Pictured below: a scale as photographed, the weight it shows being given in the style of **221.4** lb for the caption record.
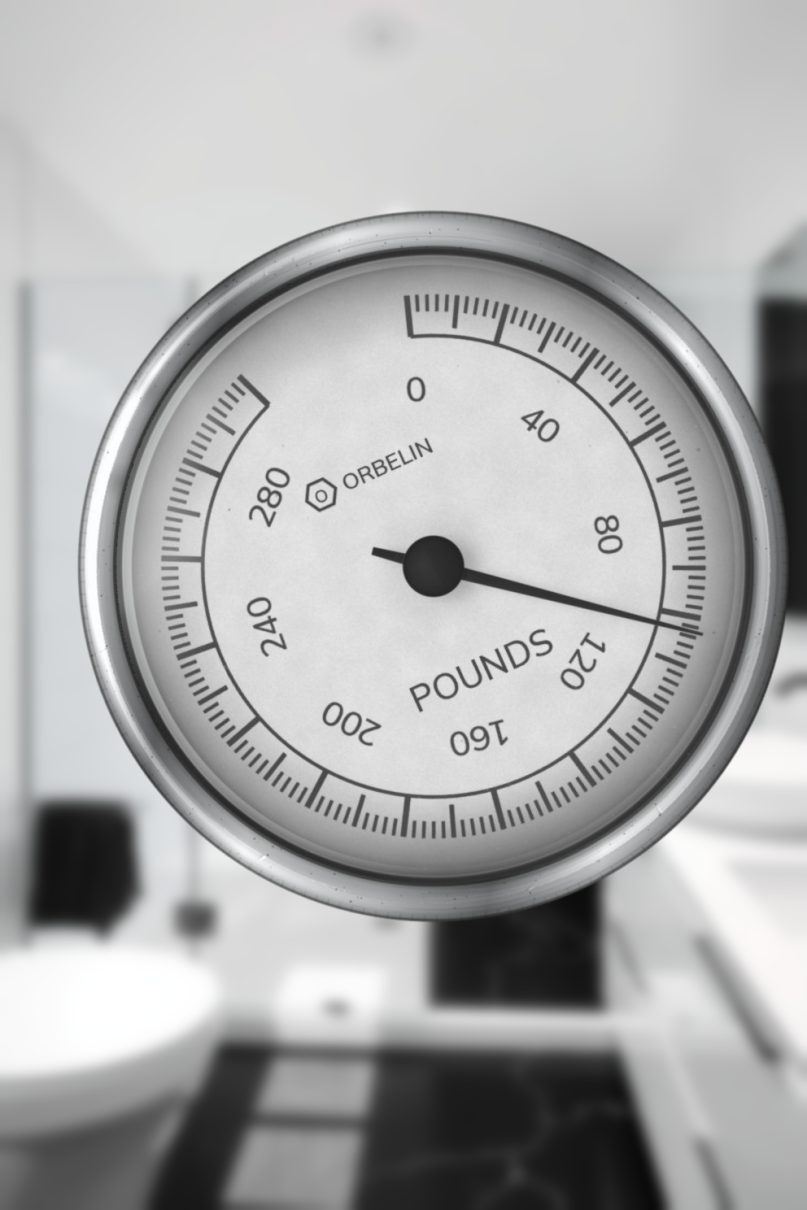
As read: **103** lb
